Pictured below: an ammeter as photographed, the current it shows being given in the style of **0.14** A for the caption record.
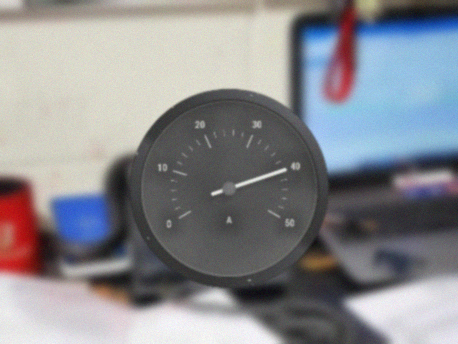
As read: **40** A
